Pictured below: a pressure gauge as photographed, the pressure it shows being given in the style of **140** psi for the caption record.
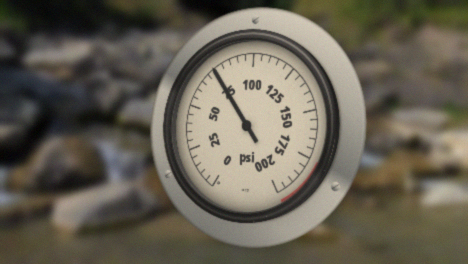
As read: **75** psi
